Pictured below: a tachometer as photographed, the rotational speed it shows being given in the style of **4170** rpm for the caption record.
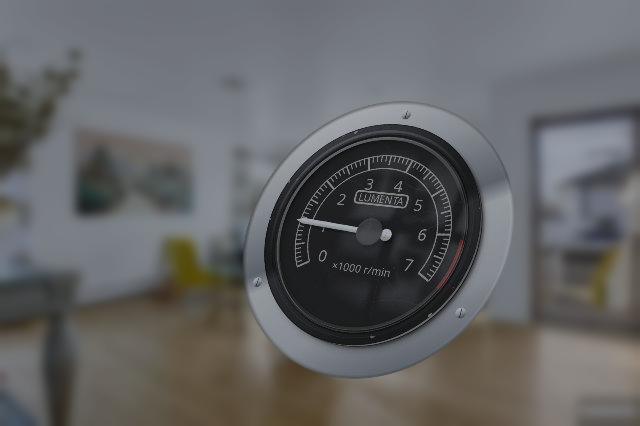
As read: **1000** rpm
